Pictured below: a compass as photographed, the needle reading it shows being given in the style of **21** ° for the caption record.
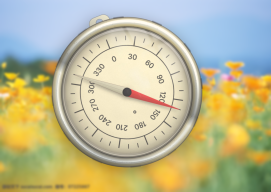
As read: **130** °
